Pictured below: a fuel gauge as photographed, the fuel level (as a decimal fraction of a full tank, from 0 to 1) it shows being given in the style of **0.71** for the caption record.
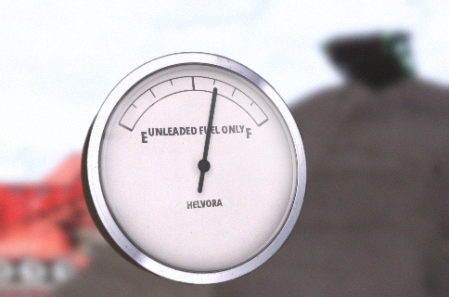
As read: **0.625**
